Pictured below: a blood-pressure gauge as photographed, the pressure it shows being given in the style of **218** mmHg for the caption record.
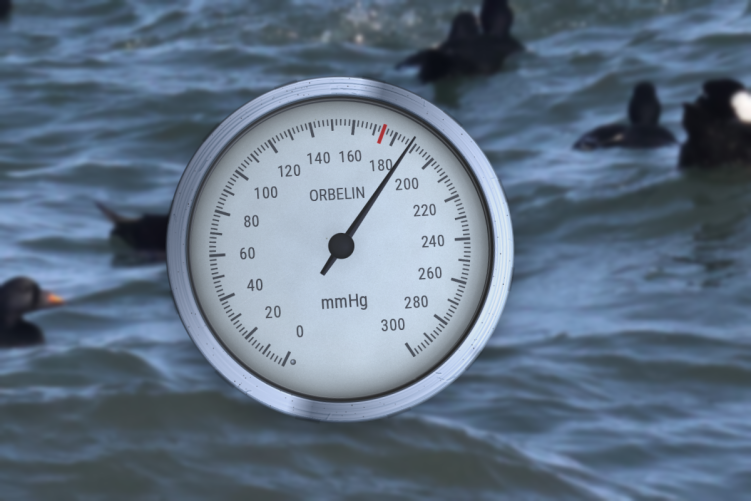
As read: **188** mmHg
